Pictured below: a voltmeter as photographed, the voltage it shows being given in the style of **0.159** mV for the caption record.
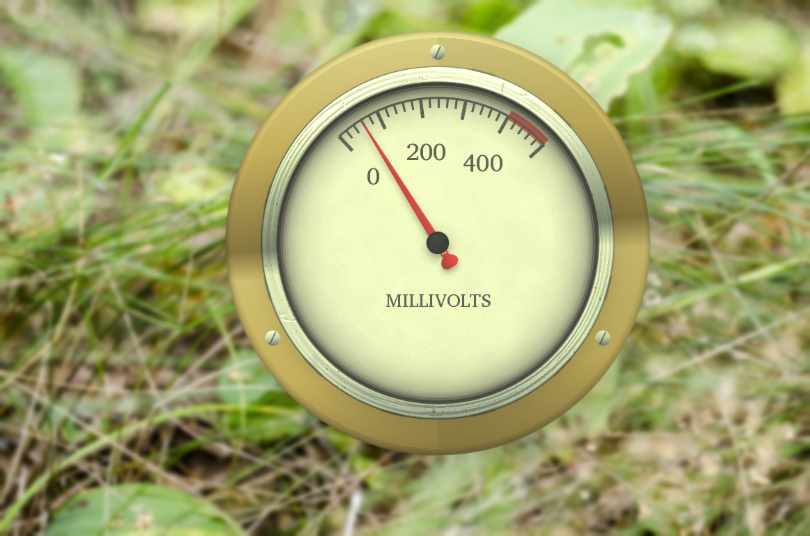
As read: **60** mV
